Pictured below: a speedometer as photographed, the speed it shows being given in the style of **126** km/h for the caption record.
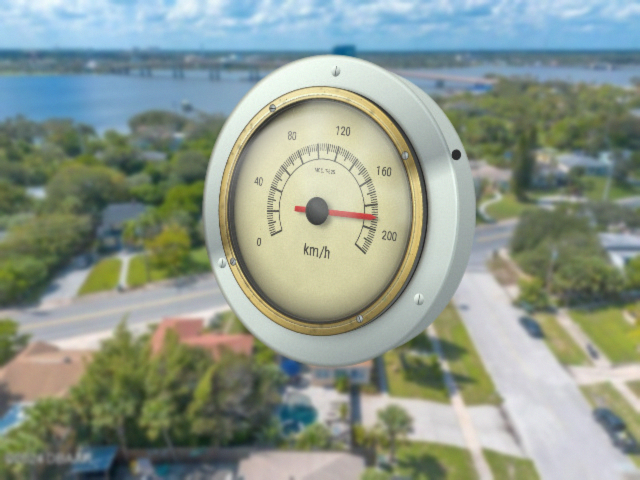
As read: **190** km/h
